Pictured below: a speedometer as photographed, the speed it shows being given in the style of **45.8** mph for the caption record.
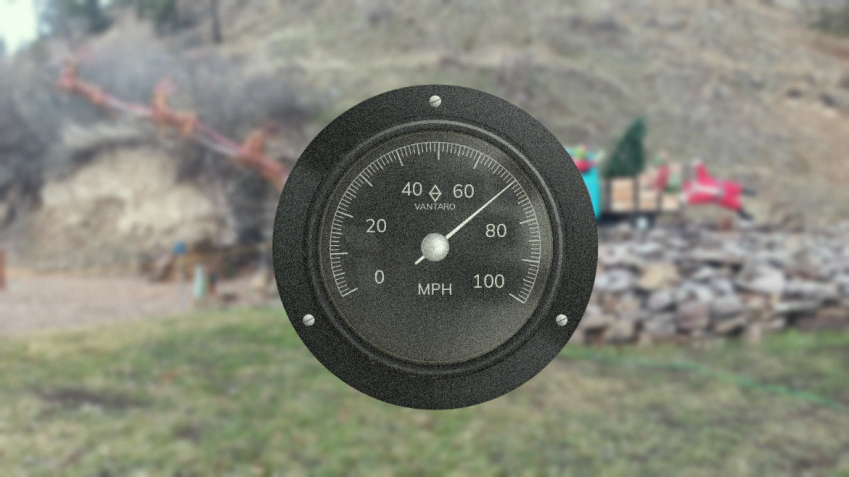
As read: **70** mph
